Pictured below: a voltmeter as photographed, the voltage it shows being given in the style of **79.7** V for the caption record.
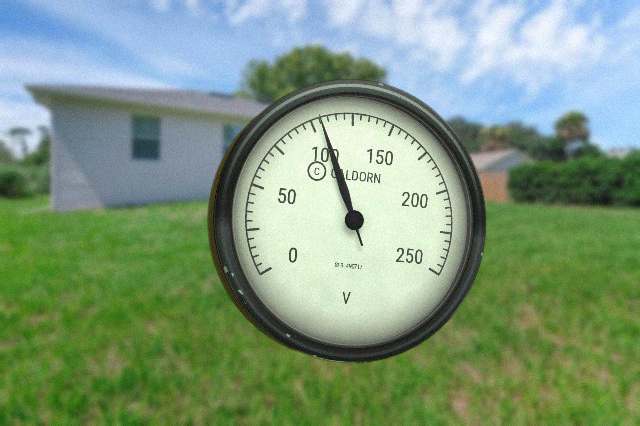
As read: **105** V
